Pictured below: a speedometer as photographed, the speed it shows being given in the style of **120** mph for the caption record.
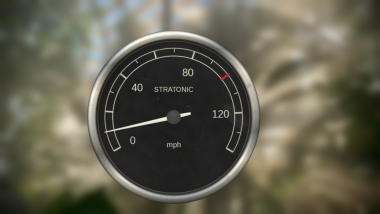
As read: **10** mph
